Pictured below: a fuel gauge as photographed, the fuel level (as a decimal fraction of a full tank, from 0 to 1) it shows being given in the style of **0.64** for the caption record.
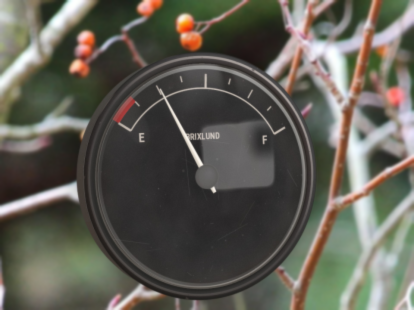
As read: **0.25**
